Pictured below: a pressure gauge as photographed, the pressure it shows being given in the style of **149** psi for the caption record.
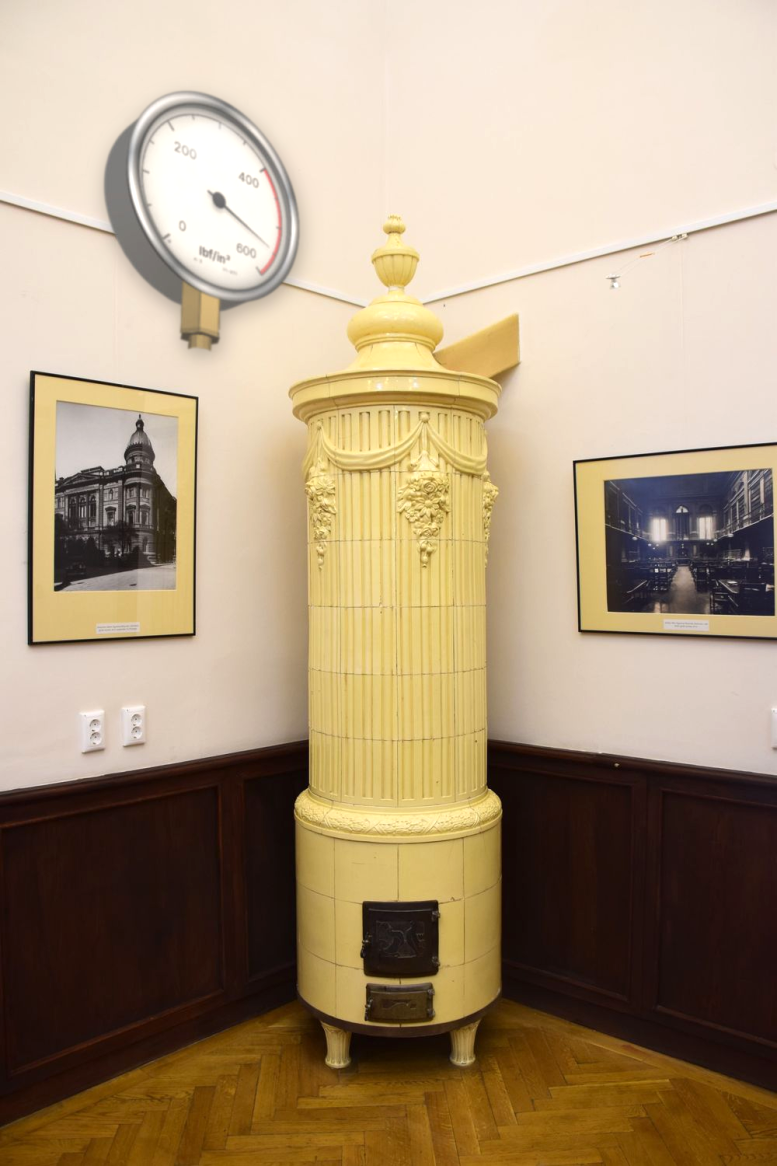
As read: **550** psi
